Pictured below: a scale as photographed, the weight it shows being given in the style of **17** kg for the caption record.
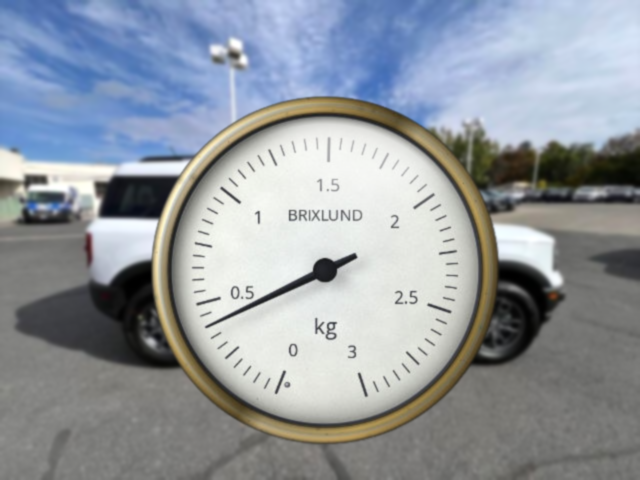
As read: **0.4** kg
